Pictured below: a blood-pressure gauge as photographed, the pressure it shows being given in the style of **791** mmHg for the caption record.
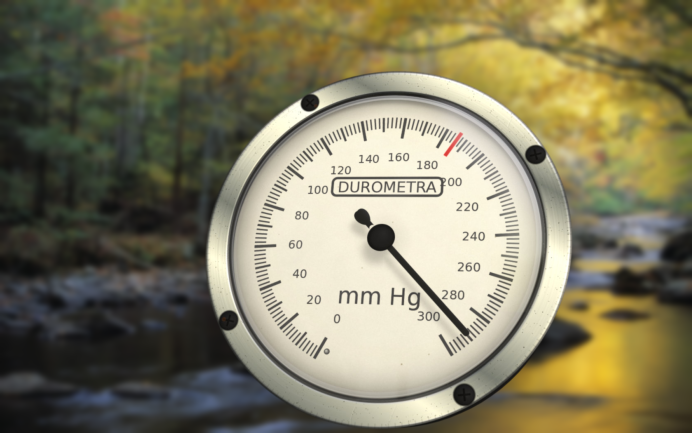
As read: **290** mmHg
